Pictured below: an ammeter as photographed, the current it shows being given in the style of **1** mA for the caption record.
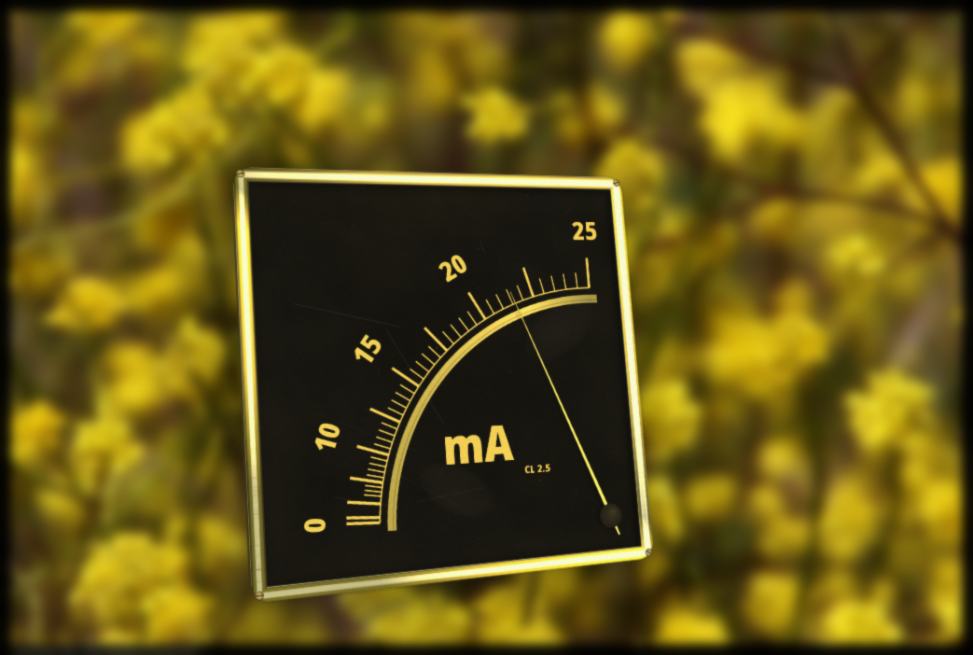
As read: **21.5** mA
